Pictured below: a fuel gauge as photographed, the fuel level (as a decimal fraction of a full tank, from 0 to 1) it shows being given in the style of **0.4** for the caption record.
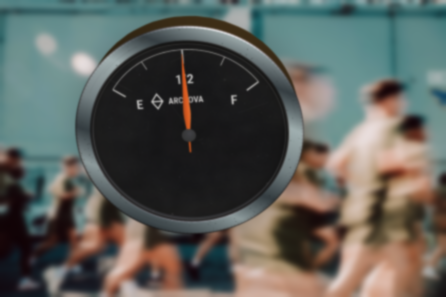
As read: **0.5**
